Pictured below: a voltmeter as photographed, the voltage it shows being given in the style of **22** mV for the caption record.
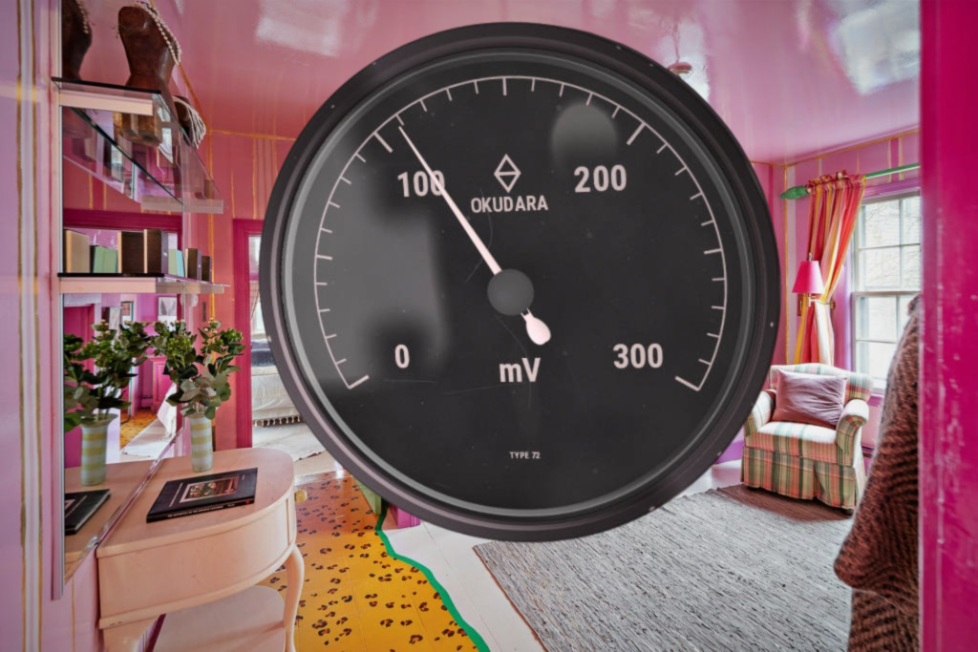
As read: **110** mV
